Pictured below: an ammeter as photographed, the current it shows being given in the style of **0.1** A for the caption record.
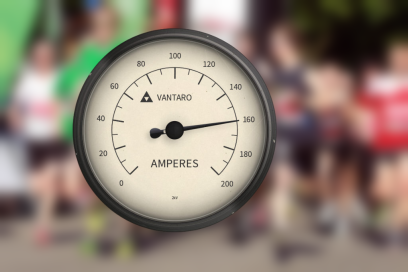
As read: **160** A
